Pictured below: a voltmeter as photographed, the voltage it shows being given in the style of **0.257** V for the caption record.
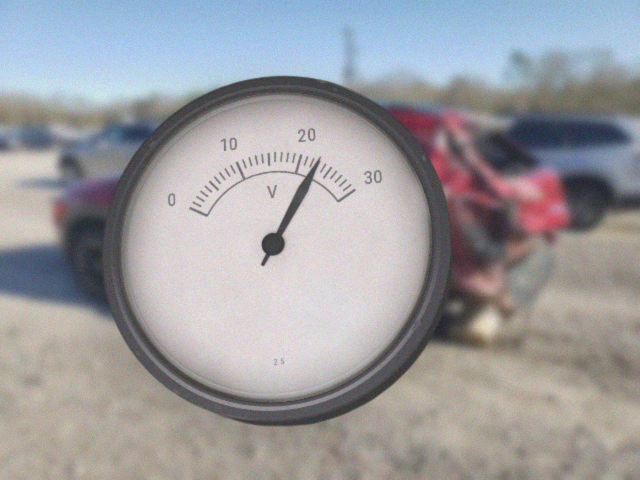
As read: **23** V
